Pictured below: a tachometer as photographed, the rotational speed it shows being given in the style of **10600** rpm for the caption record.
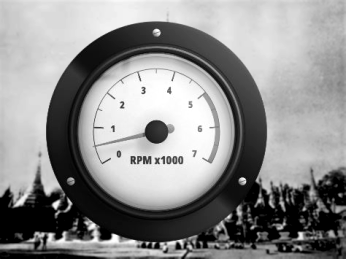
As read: **500** rpm
